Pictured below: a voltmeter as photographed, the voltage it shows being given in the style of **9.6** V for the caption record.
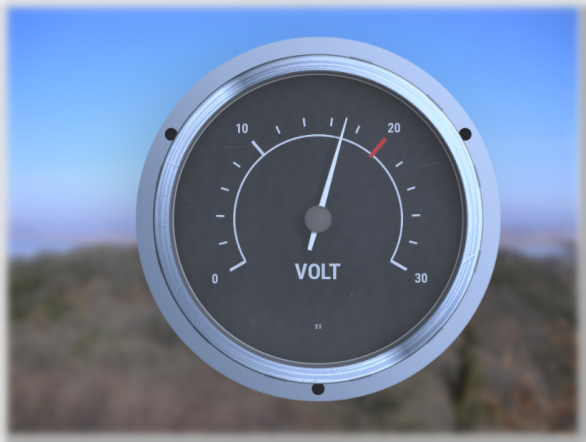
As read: **17** V
